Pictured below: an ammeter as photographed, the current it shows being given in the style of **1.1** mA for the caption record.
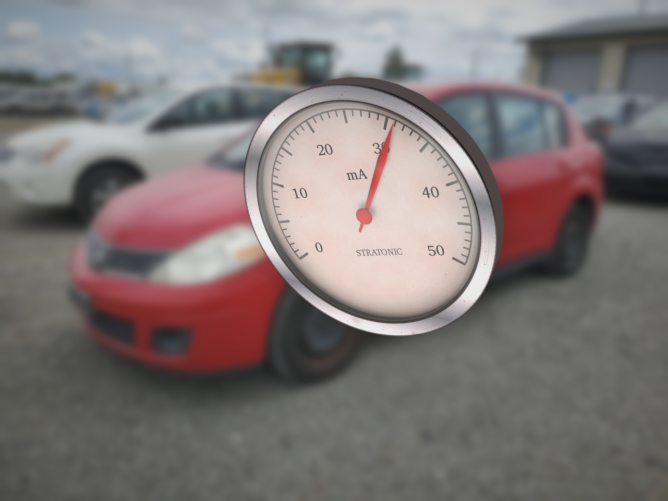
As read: **31** mA
